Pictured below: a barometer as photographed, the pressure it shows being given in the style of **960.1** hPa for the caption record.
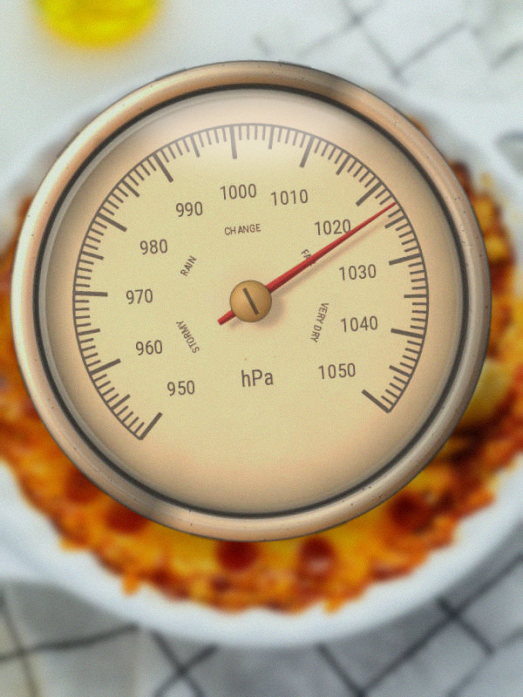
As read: **1023** hPa
